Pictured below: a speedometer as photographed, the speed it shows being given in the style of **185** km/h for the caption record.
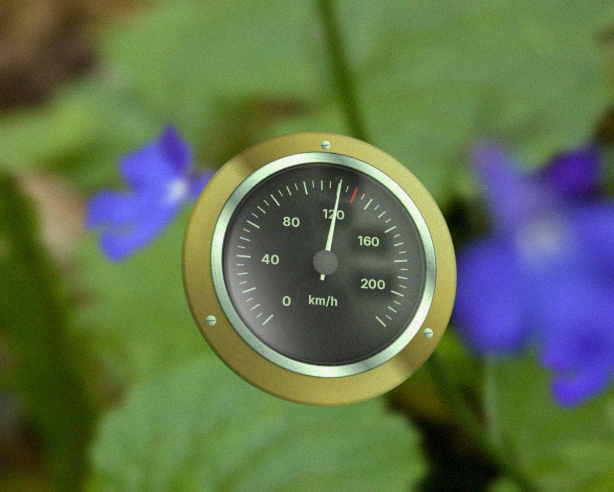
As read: **120** km/h
